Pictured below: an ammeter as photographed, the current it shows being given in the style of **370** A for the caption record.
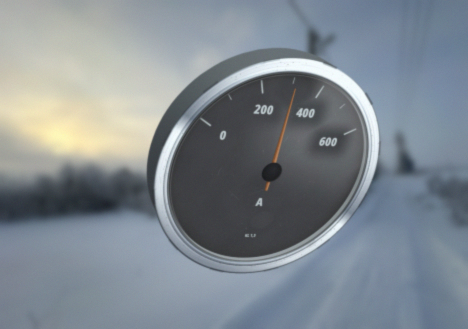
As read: **300** A
